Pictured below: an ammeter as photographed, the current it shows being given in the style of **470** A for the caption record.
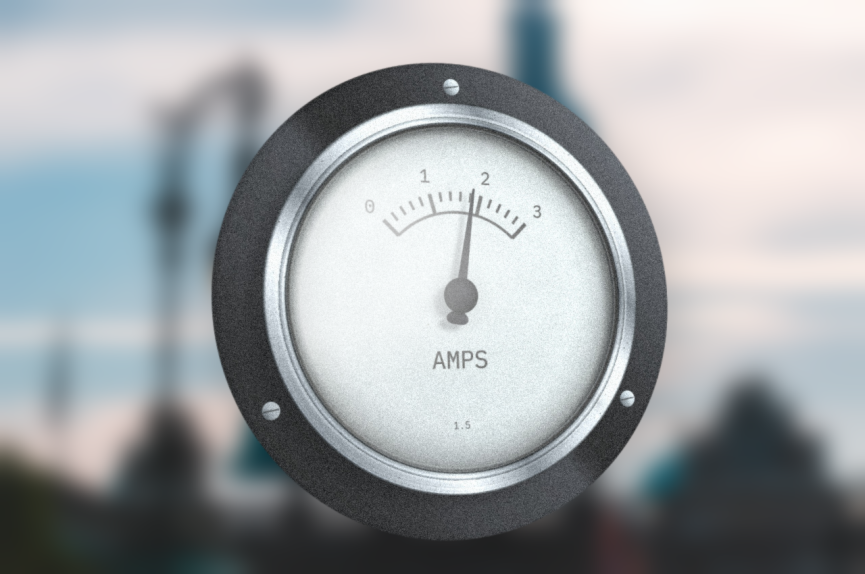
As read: **1.8** A
